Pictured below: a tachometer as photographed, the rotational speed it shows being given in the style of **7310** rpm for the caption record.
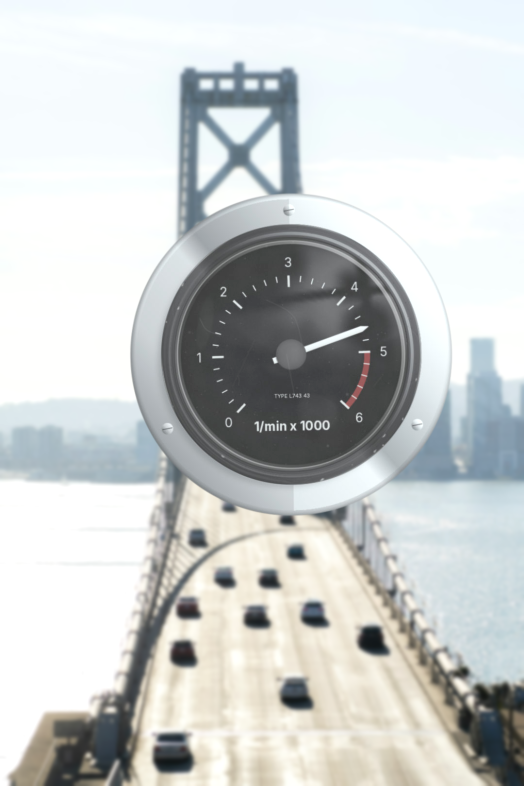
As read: **4600** rpm
